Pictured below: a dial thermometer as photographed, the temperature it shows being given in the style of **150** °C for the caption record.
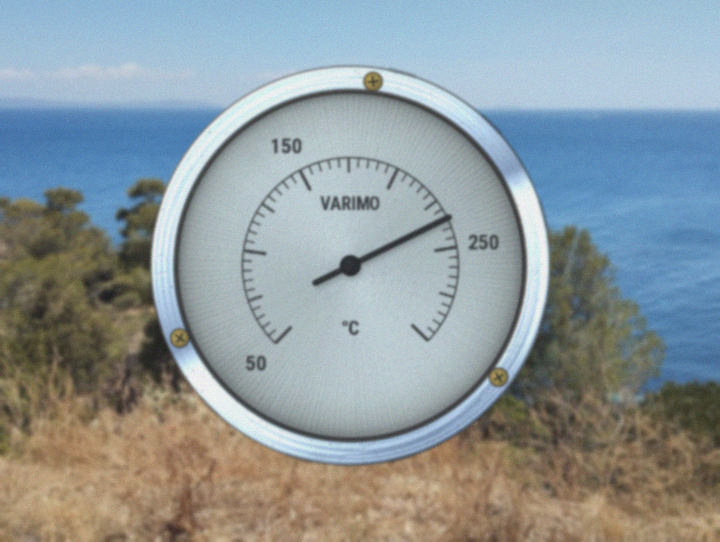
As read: **235** °C
